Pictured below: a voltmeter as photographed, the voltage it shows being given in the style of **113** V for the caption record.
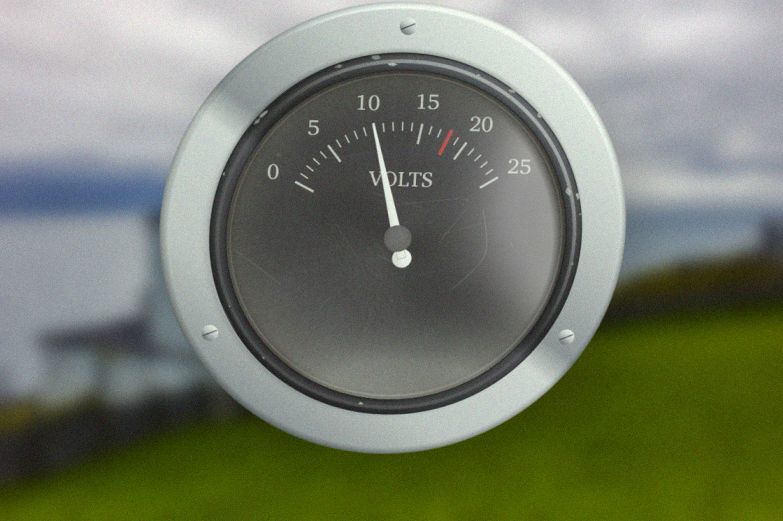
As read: **10** V
